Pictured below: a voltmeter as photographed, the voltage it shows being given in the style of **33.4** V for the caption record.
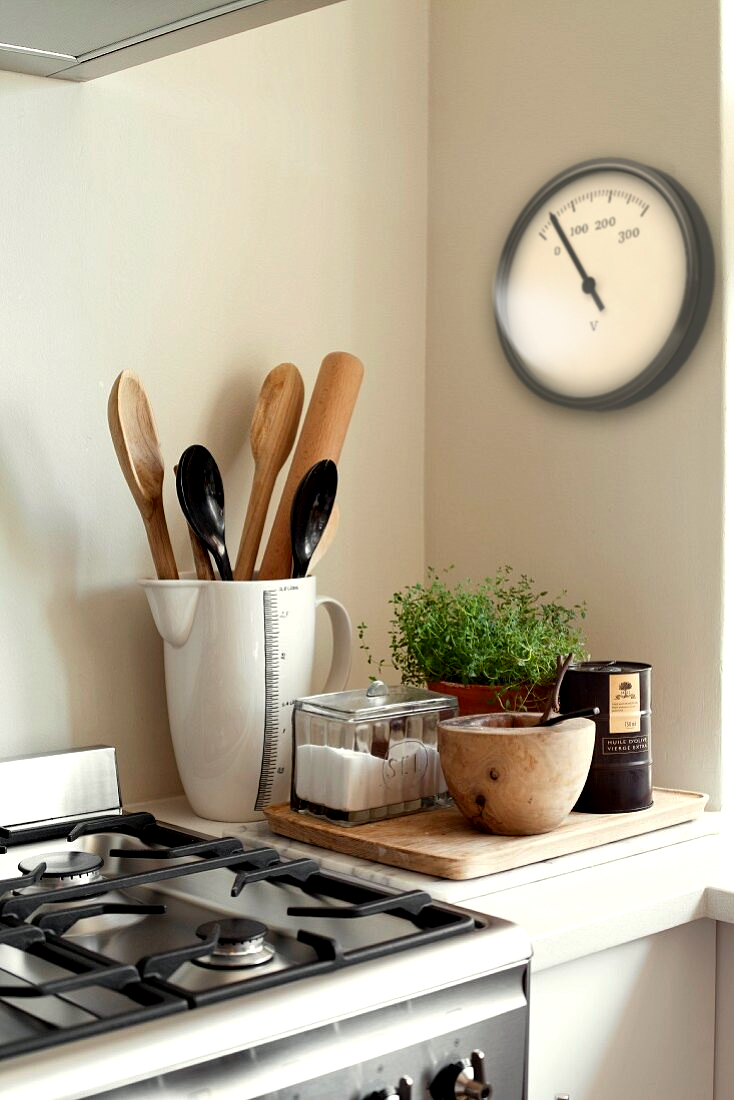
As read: **50** V
